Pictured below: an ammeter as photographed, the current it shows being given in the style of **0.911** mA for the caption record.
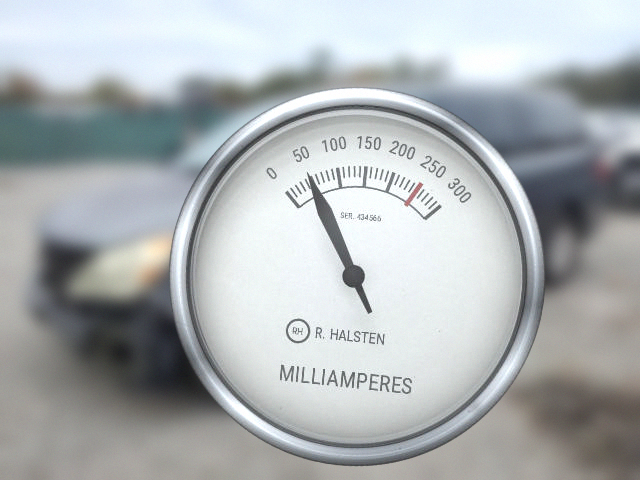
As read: **50** mA
